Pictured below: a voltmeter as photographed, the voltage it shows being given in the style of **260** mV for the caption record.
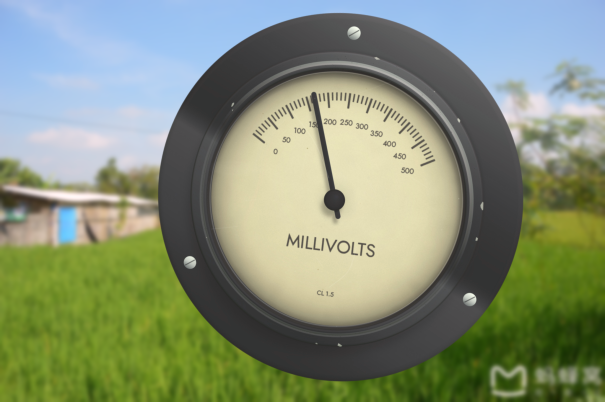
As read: **170** mV
